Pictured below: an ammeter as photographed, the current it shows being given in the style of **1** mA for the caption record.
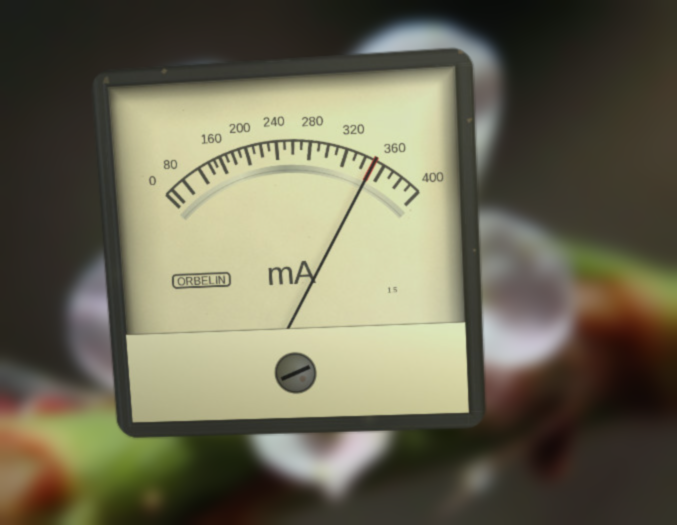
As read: **350** mA
